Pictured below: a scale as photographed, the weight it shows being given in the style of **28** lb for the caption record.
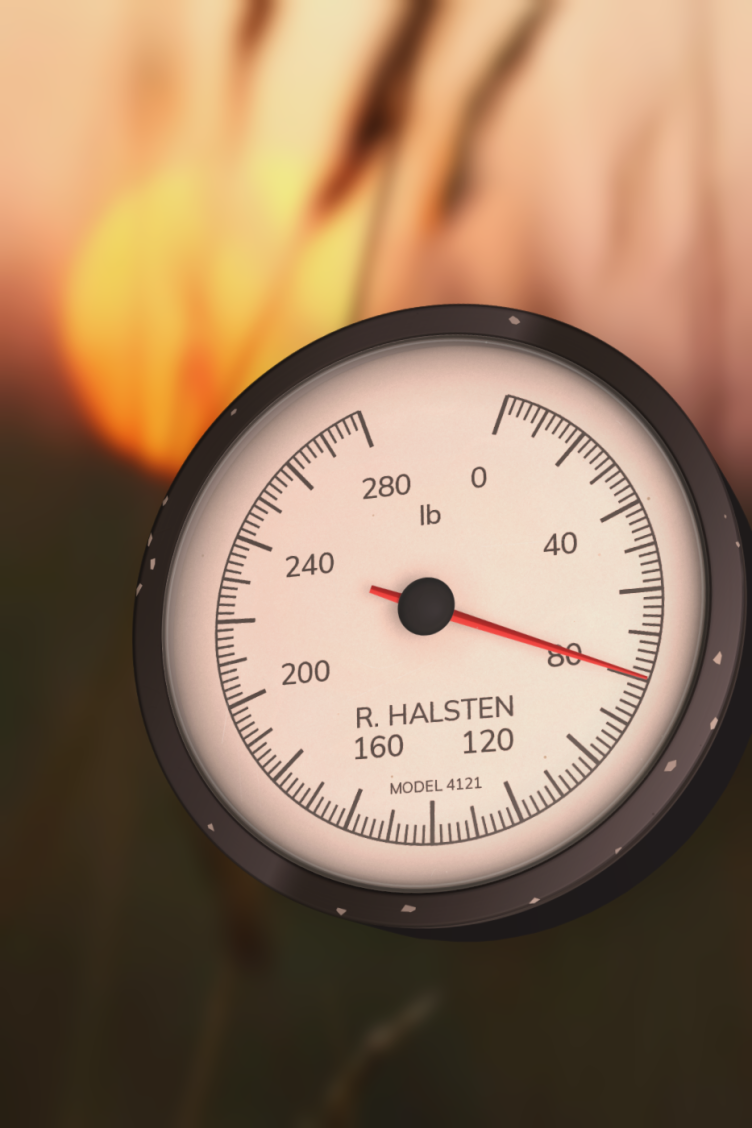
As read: **80** lb
